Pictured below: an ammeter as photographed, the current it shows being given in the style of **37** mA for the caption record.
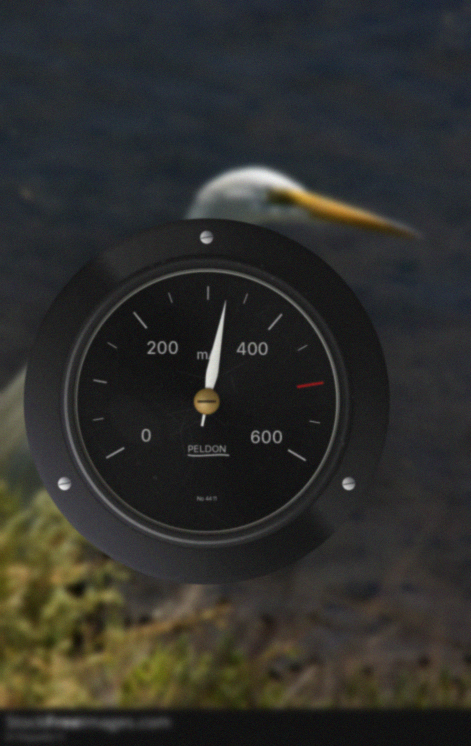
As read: **325** mA
